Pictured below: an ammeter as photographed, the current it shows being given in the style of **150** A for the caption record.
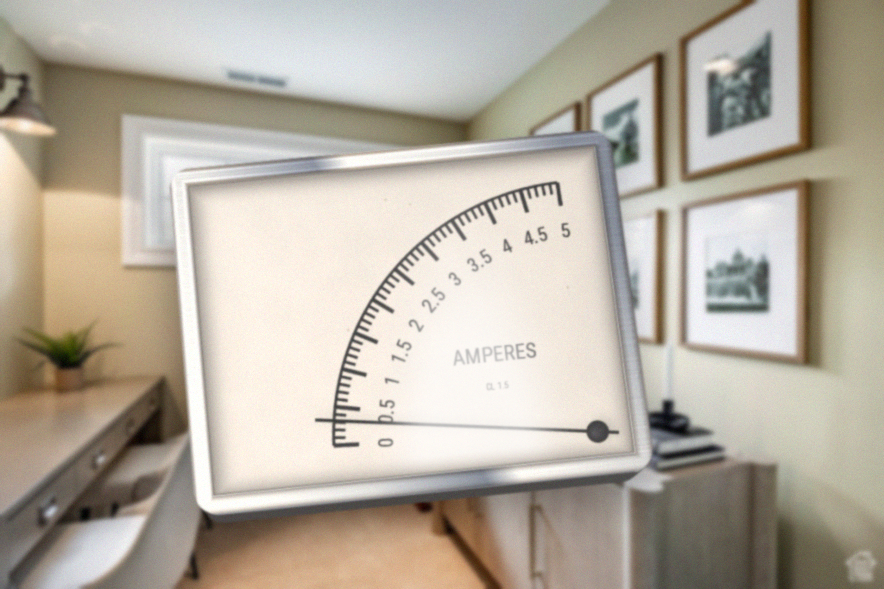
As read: **0.3** A
